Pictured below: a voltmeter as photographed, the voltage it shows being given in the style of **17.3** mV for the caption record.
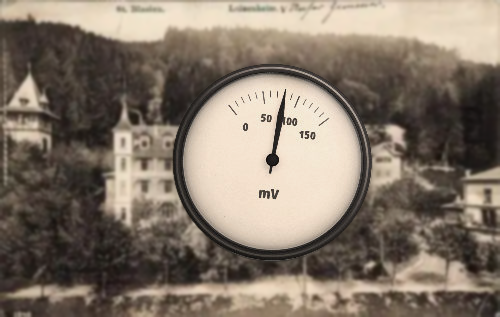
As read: **80** mV
